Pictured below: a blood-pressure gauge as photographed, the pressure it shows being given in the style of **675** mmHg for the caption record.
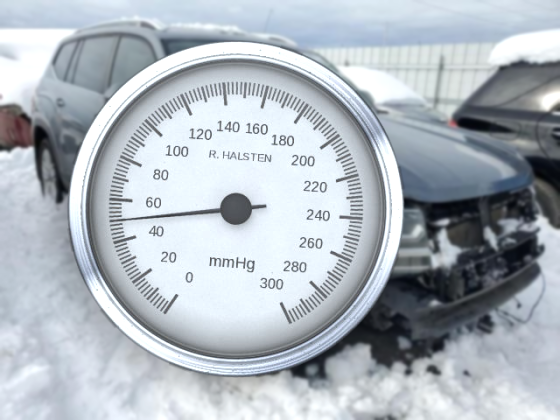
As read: **50** mmHg
